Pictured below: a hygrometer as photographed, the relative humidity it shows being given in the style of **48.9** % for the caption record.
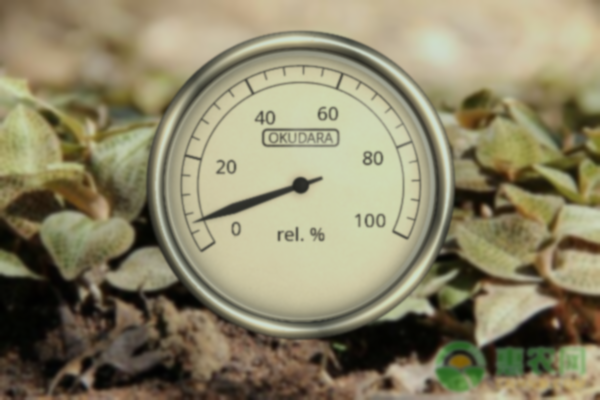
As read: **6** %
